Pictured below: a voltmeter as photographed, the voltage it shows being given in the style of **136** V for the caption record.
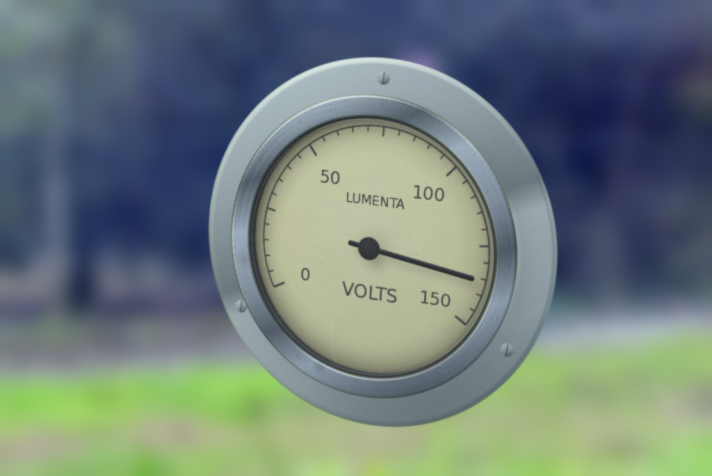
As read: **135** V
